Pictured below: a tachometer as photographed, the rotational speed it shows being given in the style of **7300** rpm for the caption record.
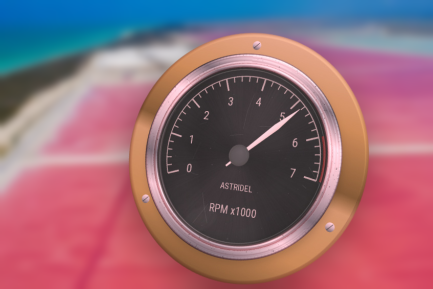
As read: **5200** rpm
